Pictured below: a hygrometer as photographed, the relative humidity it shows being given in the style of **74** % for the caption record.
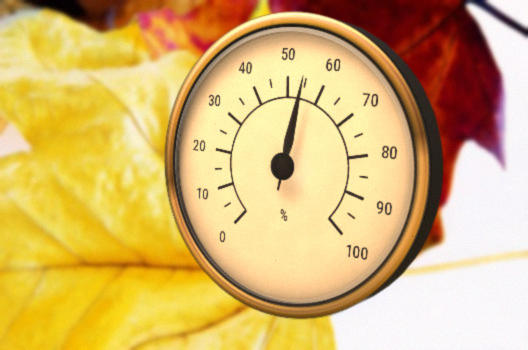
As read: **55** %
